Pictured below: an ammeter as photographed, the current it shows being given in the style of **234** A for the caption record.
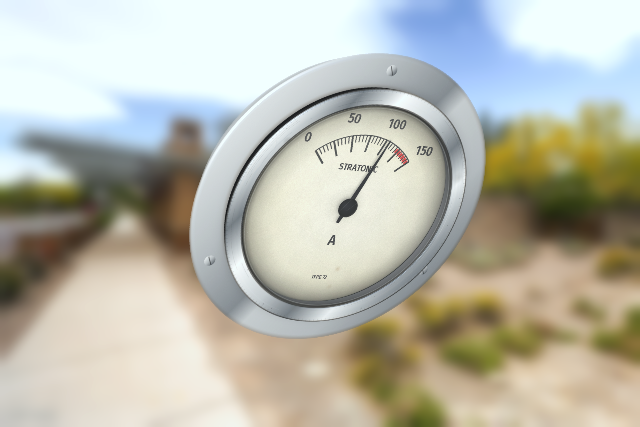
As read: **100** A
